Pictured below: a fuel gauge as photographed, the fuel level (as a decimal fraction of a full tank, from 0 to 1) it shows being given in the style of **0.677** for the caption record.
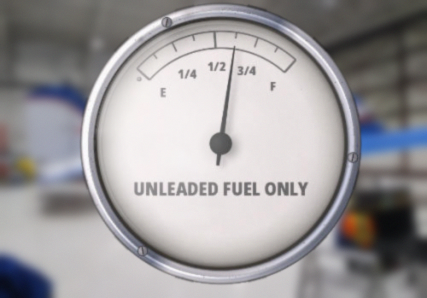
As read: **0.625**
